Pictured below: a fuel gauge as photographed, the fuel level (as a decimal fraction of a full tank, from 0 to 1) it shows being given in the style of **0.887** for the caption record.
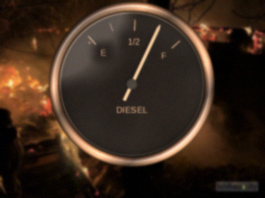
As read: **0.75**
